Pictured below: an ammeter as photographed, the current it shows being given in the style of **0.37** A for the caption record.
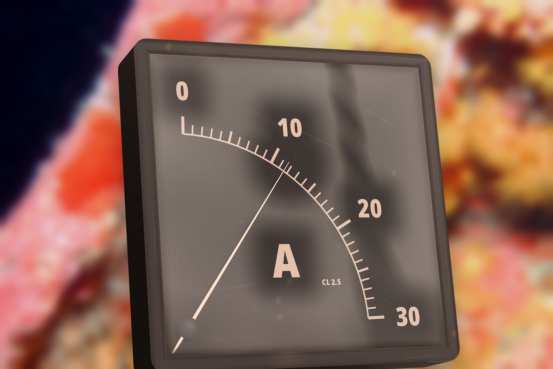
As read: **11.5** A
